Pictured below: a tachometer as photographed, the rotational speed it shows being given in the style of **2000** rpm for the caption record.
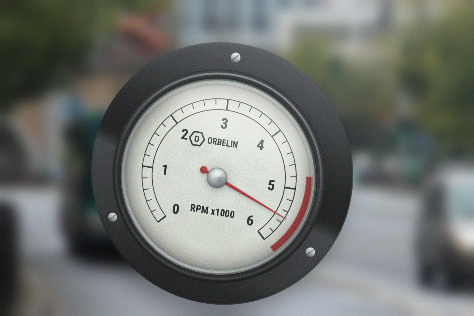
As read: **5500** rpm
